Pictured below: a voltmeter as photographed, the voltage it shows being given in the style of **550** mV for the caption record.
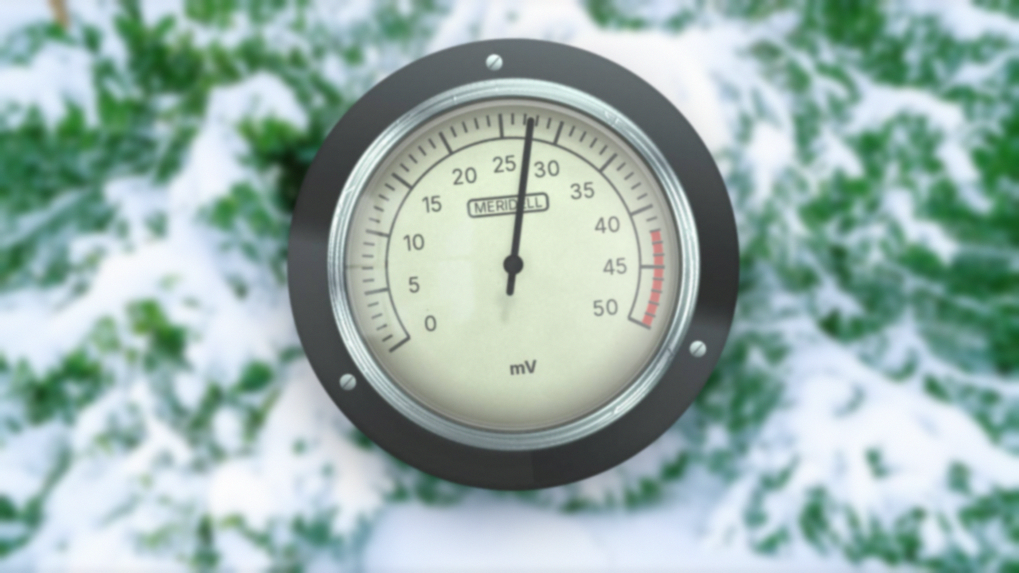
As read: **27.5** mV
